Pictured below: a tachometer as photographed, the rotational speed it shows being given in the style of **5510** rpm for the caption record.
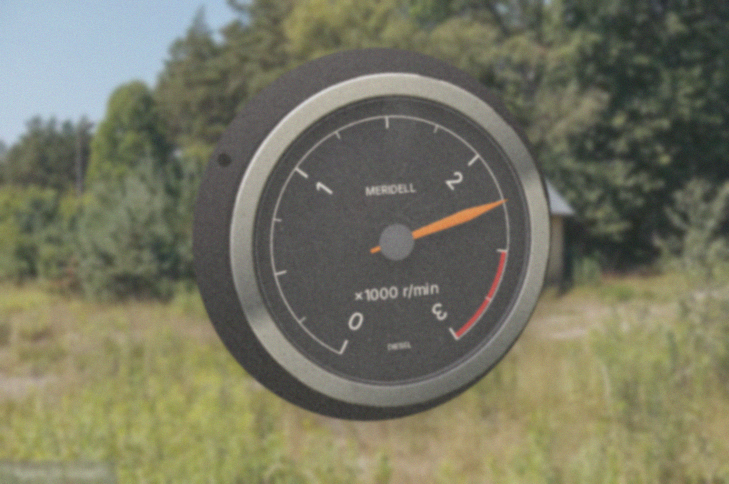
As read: **2250** rpm
